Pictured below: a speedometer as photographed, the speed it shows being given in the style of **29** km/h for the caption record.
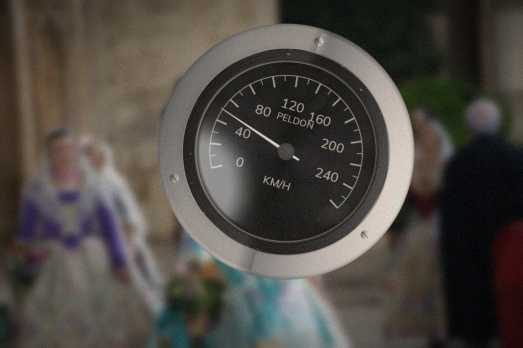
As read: **50** km/h
